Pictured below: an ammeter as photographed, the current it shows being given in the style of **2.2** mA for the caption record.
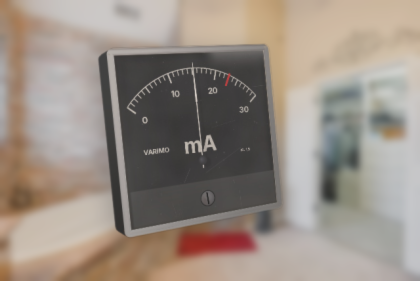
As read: **15** mA
